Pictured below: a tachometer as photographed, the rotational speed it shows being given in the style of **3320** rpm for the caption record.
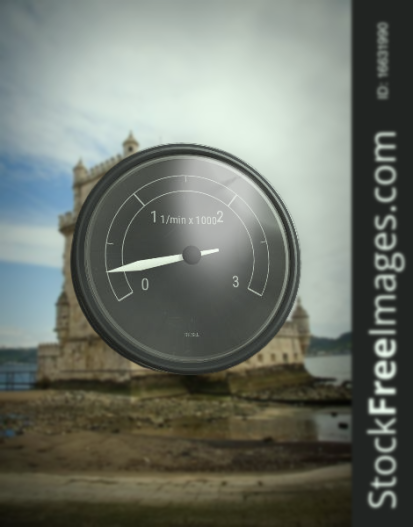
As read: **250** rpm
